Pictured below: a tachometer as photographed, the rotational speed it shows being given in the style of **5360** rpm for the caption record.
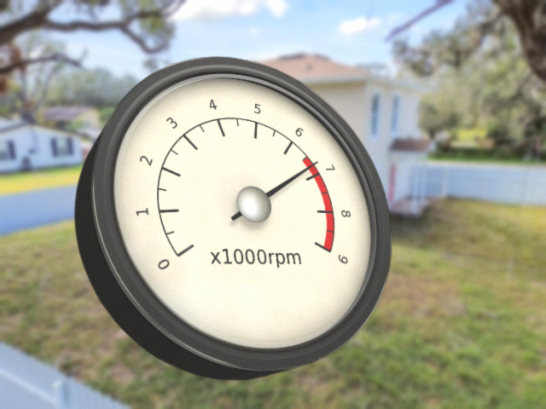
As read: **6750** rpm
